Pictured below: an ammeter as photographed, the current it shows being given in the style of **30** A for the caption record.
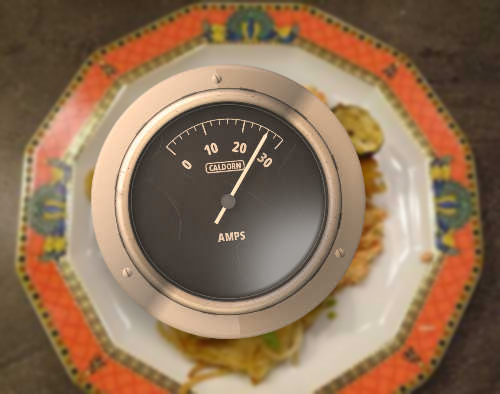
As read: **26** A
